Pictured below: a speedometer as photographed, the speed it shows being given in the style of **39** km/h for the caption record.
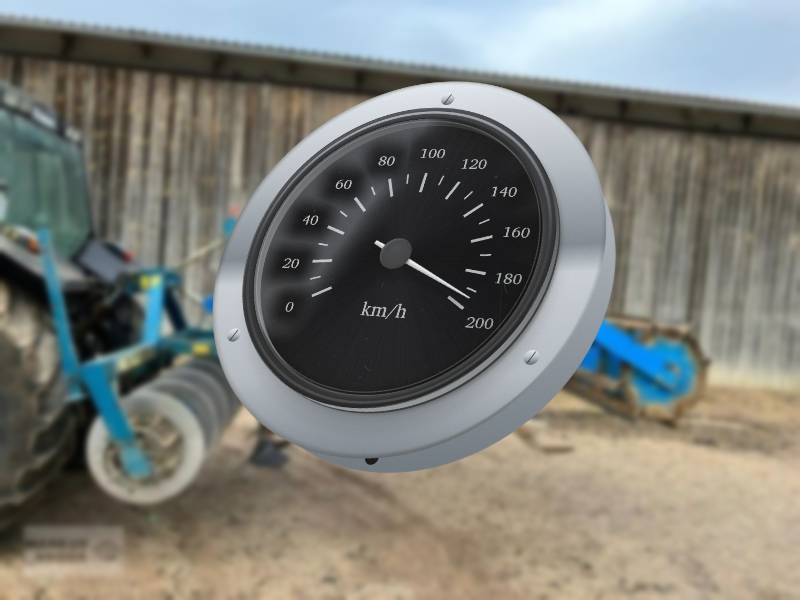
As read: **195** km/h
